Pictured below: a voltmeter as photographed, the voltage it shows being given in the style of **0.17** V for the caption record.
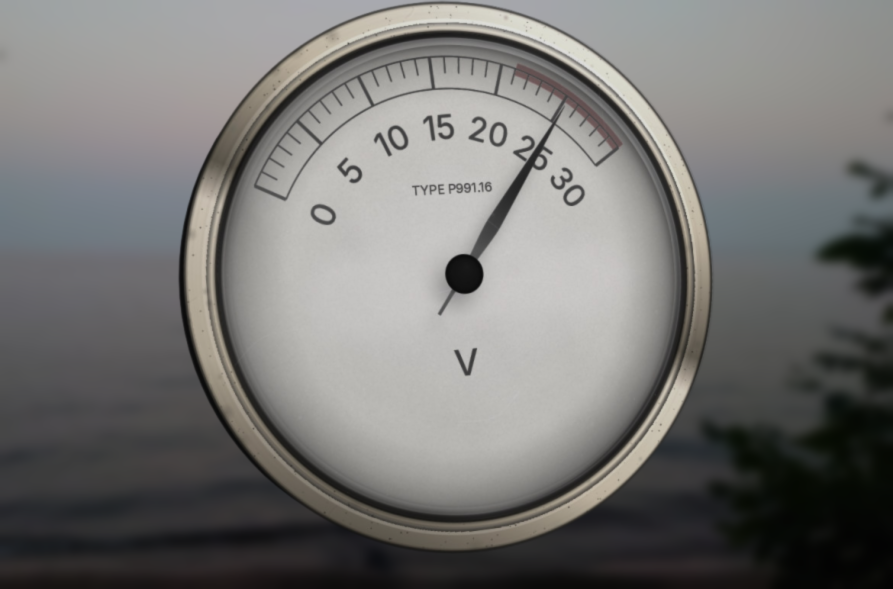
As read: **25** V
